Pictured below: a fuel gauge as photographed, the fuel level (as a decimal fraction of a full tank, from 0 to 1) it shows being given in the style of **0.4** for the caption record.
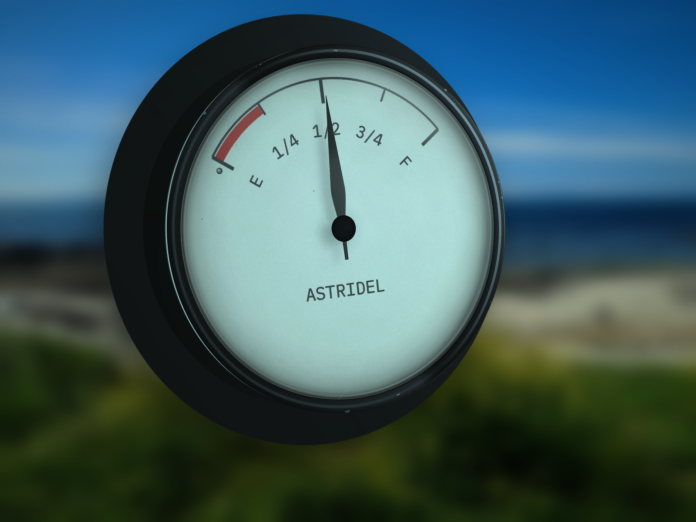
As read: **0.5**
